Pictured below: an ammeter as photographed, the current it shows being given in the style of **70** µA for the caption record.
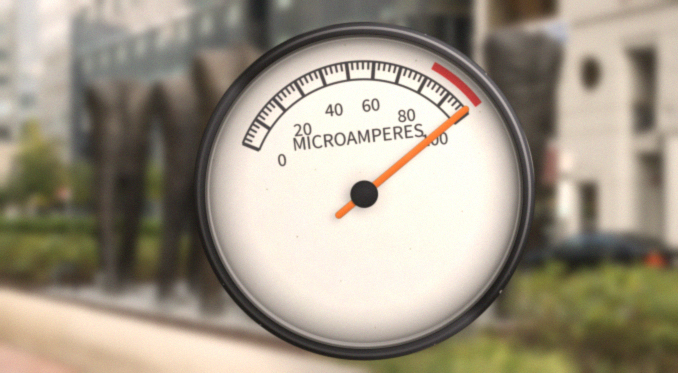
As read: **98** µA
